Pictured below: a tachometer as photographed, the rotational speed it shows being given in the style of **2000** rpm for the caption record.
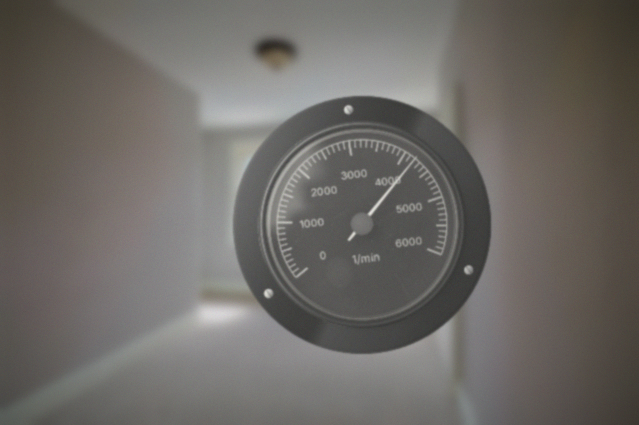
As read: **4200** rpm
